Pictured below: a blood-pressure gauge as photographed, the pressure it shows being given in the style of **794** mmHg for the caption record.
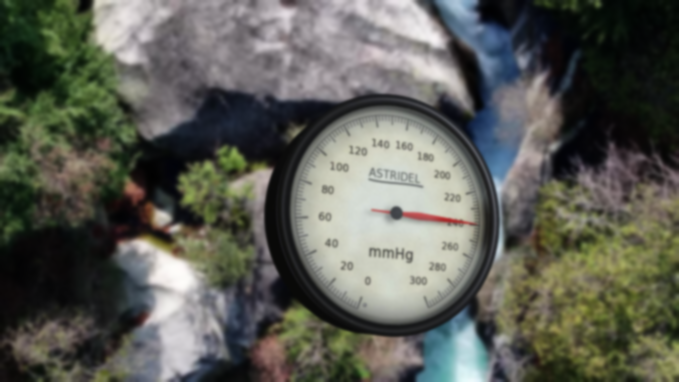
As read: **240** mmHg
